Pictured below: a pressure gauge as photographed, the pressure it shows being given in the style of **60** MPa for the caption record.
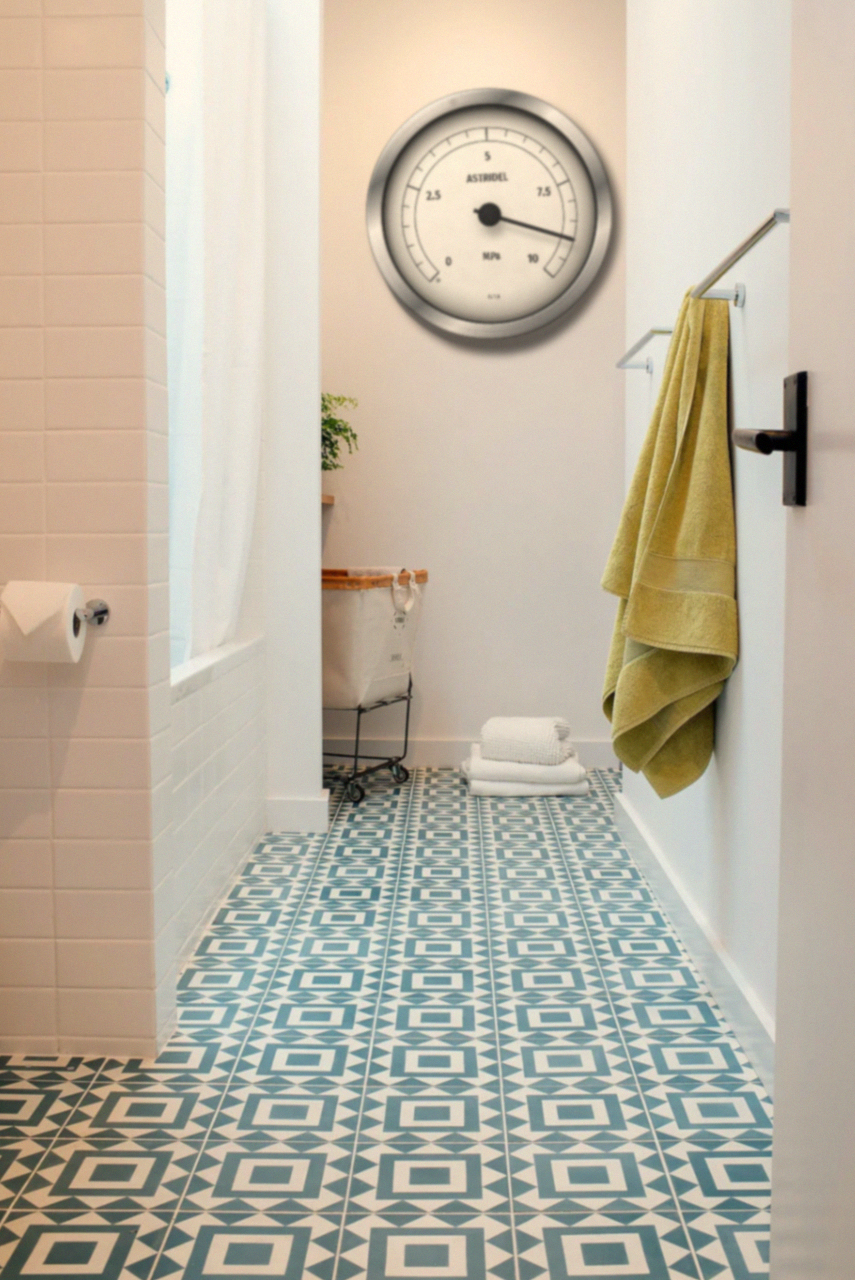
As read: **9** MPa
